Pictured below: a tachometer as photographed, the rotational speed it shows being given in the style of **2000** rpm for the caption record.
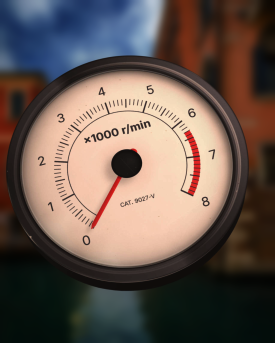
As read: **0** rpm
